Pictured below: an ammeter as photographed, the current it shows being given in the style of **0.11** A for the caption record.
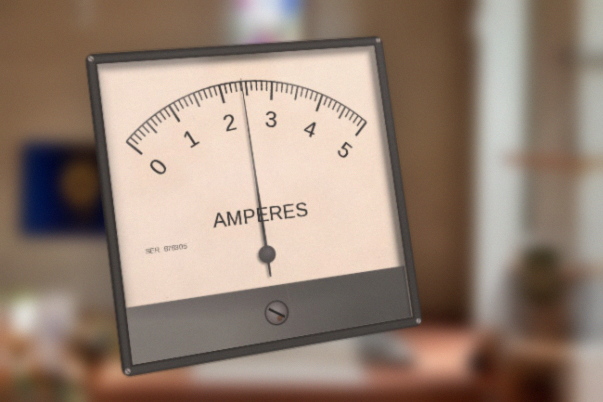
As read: **2.4** A
